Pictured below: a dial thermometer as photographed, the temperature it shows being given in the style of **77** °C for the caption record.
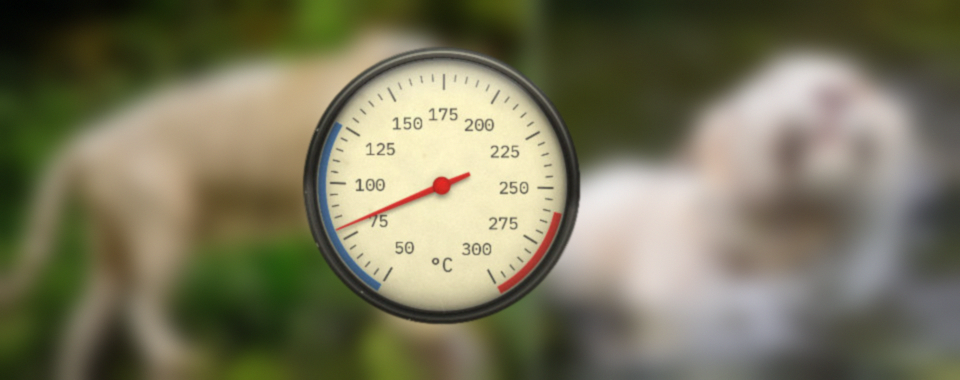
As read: **80** °C
